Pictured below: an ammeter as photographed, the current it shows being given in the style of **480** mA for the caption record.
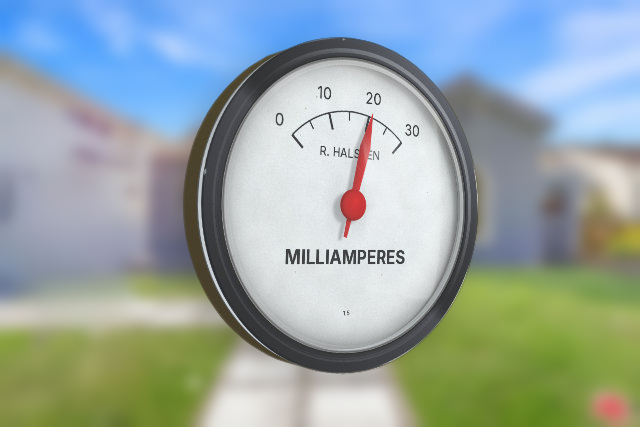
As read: **20** mA
